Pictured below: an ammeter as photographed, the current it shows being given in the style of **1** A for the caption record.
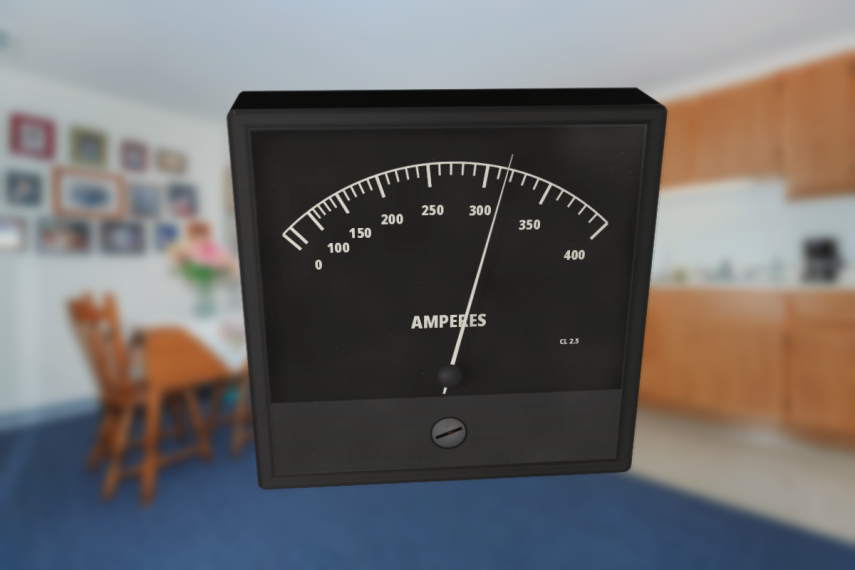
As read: **315** A
